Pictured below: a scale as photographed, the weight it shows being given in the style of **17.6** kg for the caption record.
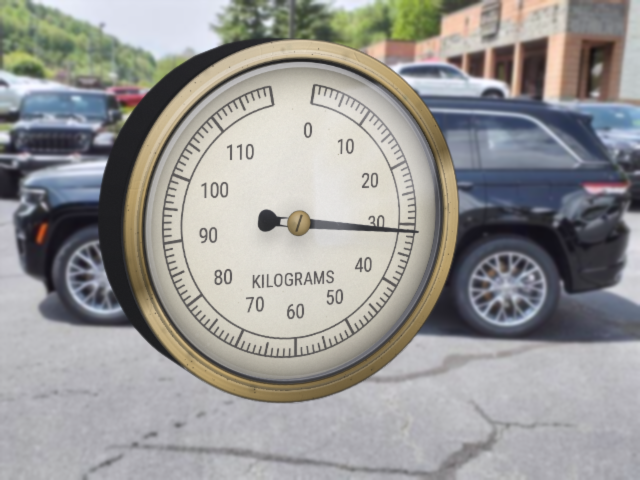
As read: **31** kg
